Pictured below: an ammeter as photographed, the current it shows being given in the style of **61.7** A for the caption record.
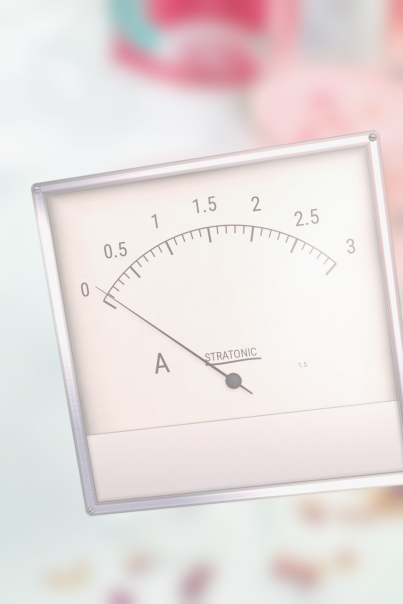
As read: **0.1** A
